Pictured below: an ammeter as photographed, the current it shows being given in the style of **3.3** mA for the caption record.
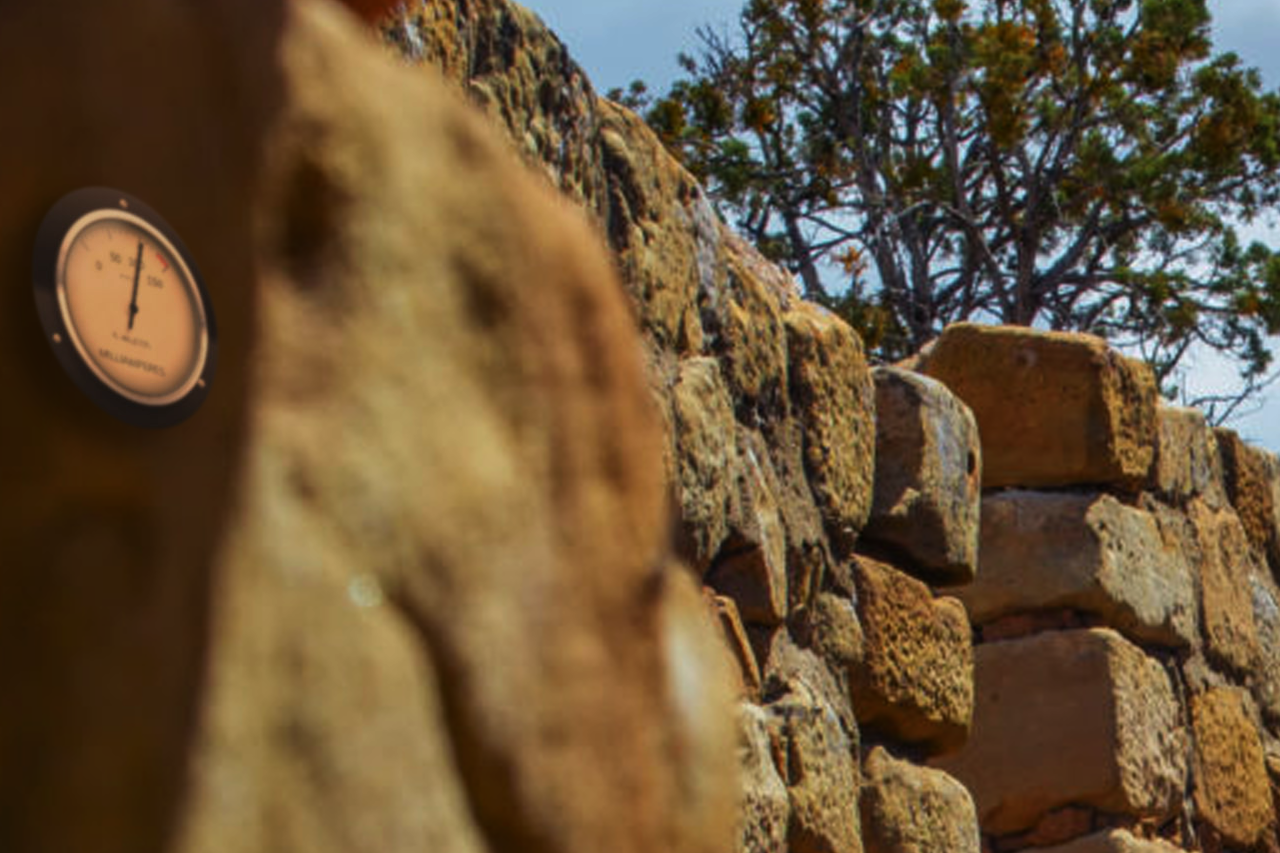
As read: **100** mA
